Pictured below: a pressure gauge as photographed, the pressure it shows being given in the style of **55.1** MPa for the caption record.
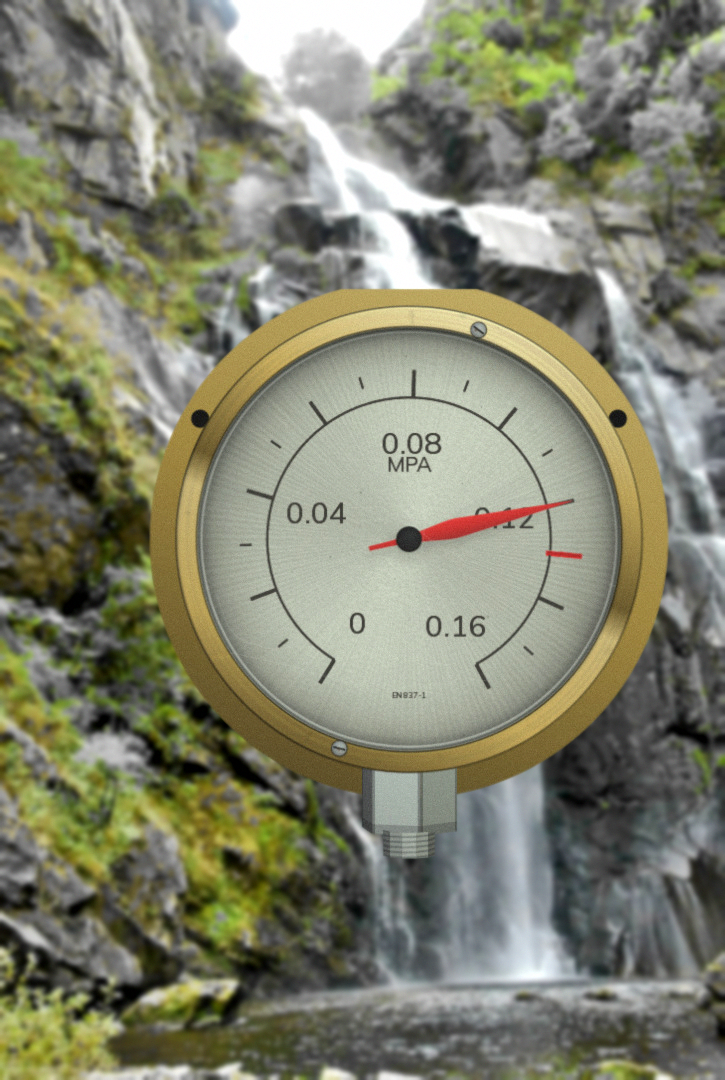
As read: **0.12** MPa
